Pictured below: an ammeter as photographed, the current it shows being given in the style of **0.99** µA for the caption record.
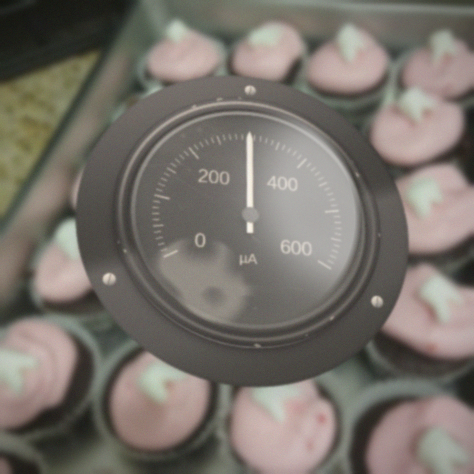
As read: **300** µA
